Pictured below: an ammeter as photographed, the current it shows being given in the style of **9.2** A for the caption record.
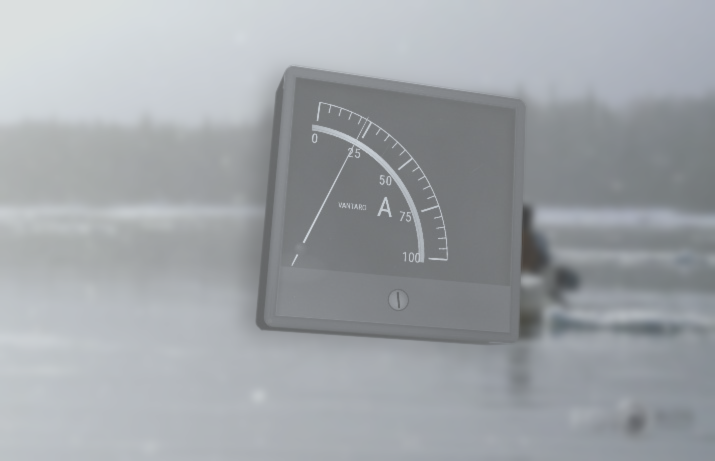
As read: **22.5** A
